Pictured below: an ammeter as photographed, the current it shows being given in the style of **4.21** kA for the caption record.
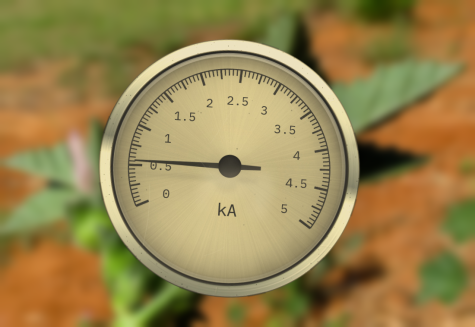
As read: **0.55** kA
